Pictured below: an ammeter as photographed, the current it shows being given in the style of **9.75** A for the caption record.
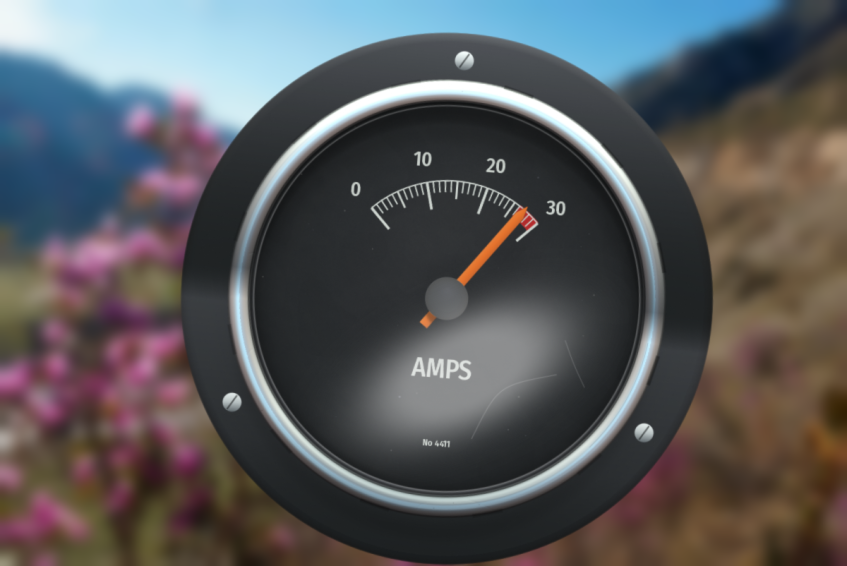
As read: **27** A
